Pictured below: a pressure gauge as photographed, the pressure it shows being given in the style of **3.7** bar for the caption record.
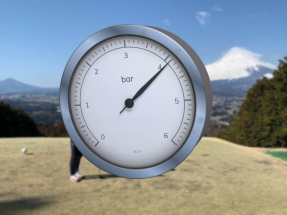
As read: **4.1** bar
